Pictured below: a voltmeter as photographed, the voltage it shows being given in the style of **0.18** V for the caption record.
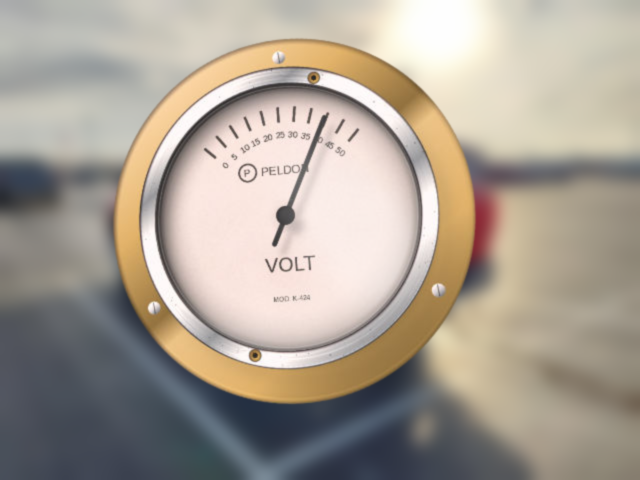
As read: **40** V
